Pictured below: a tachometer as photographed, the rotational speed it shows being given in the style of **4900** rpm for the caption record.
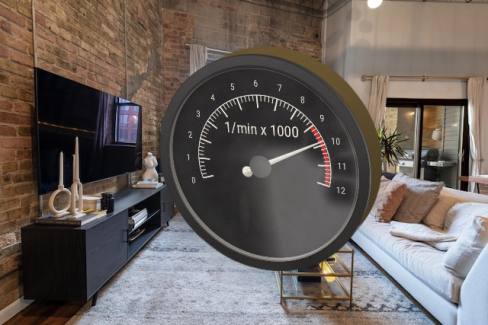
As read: **9800** rpm
